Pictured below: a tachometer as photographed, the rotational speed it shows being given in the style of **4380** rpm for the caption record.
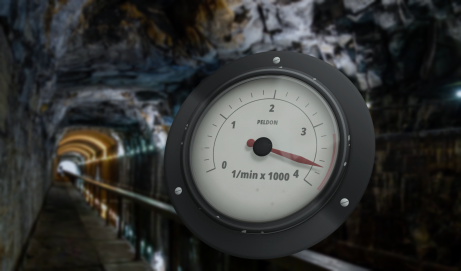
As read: **3700** rpm
